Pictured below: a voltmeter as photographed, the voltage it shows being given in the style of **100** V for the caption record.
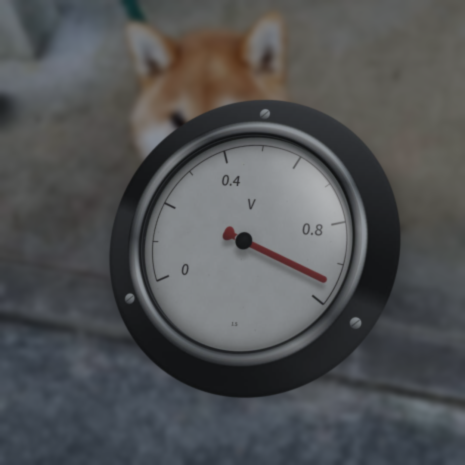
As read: **0.95** V
